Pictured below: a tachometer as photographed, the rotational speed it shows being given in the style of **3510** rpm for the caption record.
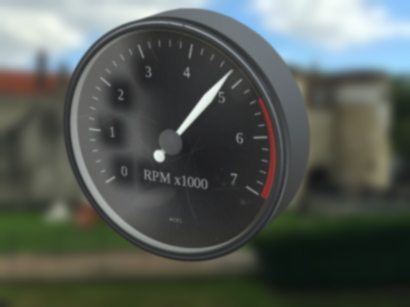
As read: **4800** rpm
